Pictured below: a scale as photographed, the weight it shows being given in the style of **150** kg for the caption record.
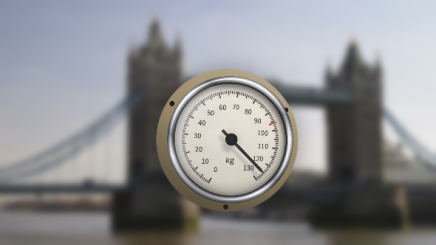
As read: **125** kg
